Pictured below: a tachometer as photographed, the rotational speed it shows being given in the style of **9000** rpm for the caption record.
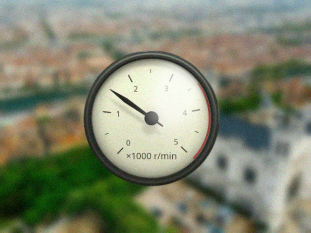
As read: **1500** rpm
